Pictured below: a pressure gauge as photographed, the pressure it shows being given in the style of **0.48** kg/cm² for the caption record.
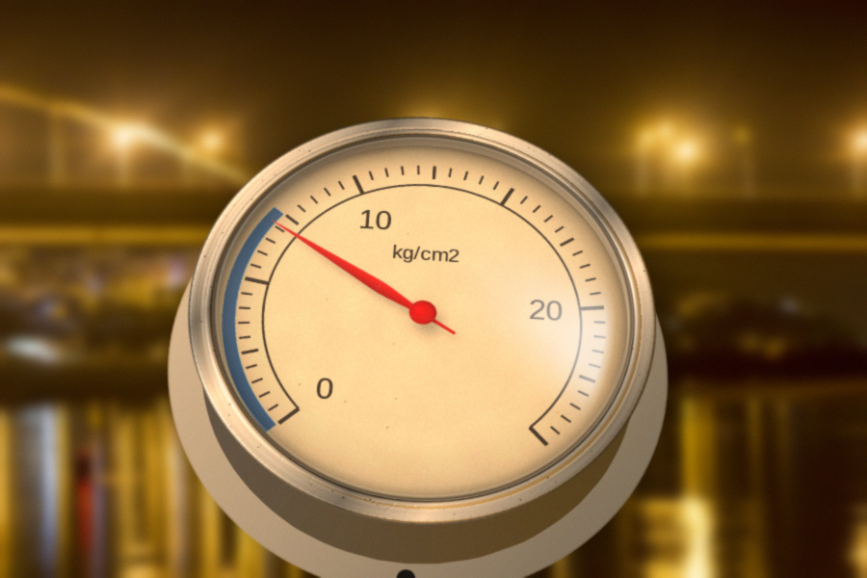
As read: **7** kg/cm²
